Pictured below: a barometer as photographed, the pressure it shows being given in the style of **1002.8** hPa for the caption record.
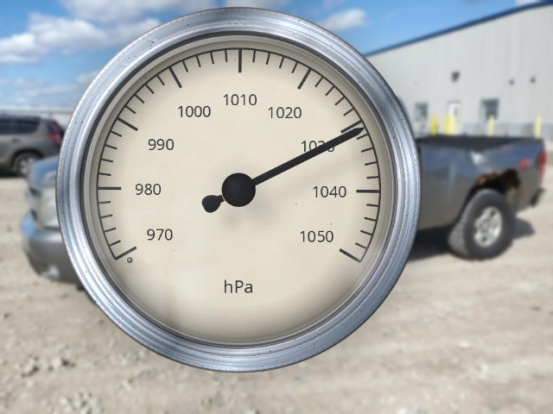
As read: **1031** hPa
